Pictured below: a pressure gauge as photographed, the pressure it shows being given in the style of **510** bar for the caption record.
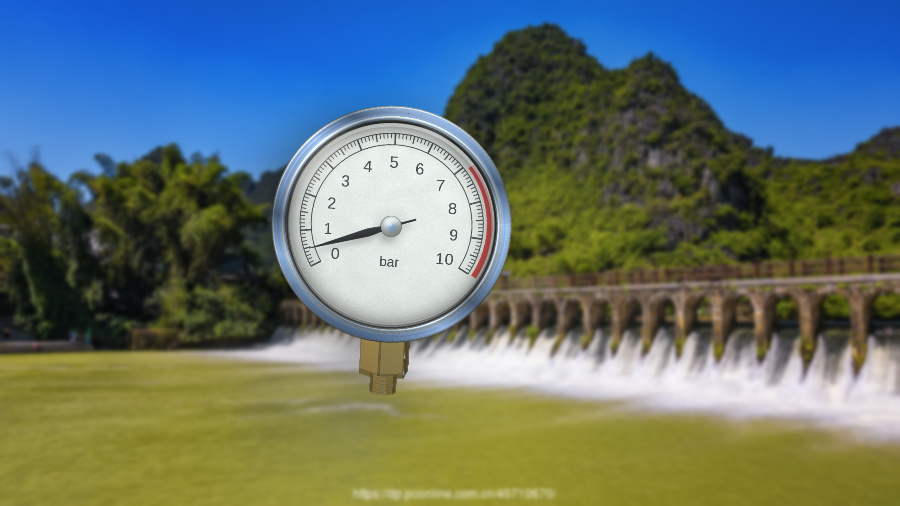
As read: **0.5** bar
